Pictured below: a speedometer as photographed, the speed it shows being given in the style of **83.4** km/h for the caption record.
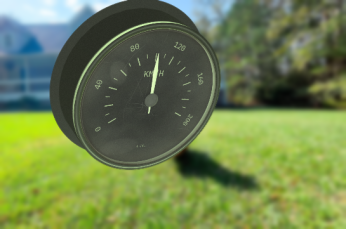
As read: **100** km/h
